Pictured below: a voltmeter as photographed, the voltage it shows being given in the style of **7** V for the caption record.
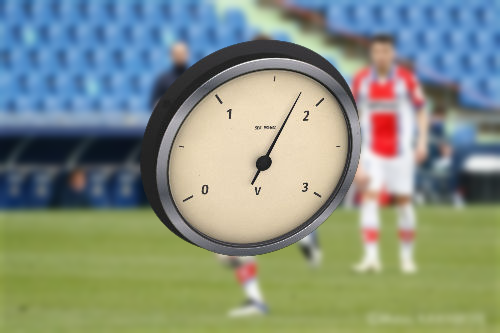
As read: **1.75** V
